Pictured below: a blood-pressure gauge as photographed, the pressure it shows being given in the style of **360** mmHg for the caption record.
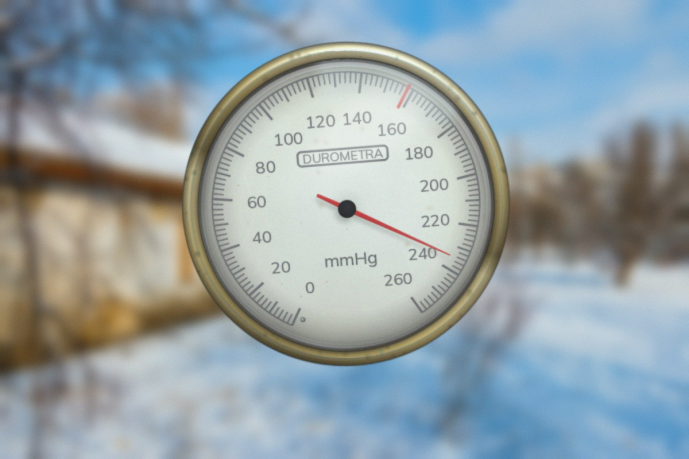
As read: **234** mmHg
